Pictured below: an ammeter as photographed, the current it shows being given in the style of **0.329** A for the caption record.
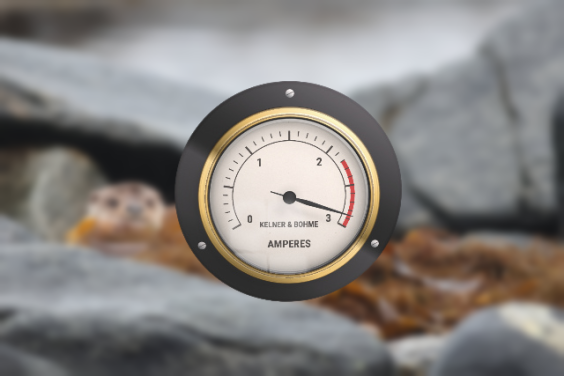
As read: **2.85** A
